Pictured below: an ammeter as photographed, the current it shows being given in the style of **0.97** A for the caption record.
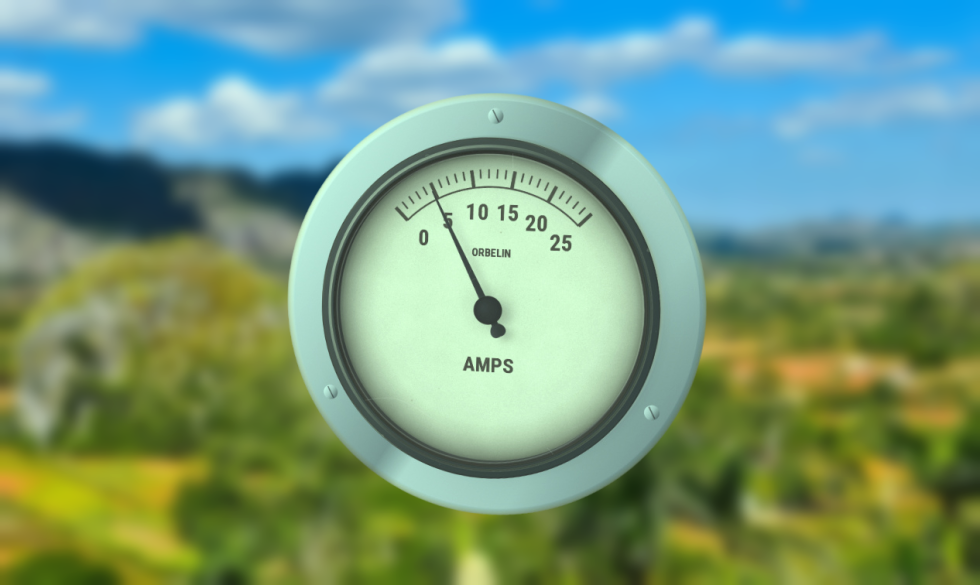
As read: **5** A
